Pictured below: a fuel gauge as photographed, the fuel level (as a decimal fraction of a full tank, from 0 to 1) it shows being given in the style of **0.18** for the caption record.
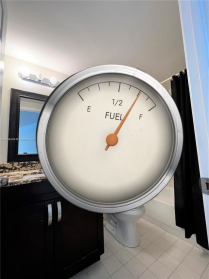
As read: **0.75**
